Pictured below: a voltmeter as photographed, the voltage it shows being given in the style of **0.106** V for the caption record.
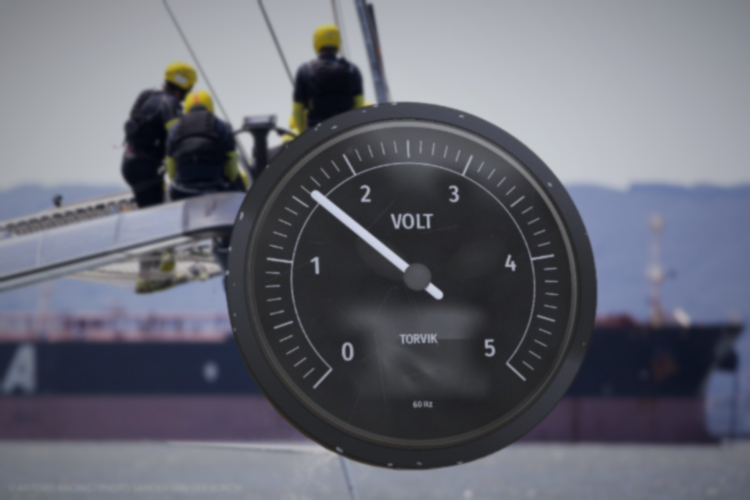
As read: **1.6** V
